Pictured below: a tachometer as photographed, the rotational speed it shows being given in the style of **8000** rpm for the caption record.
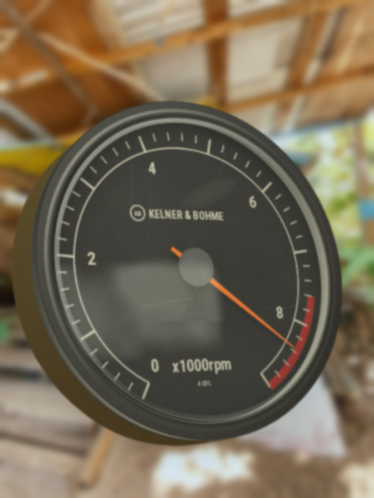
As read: **8400** rpm
